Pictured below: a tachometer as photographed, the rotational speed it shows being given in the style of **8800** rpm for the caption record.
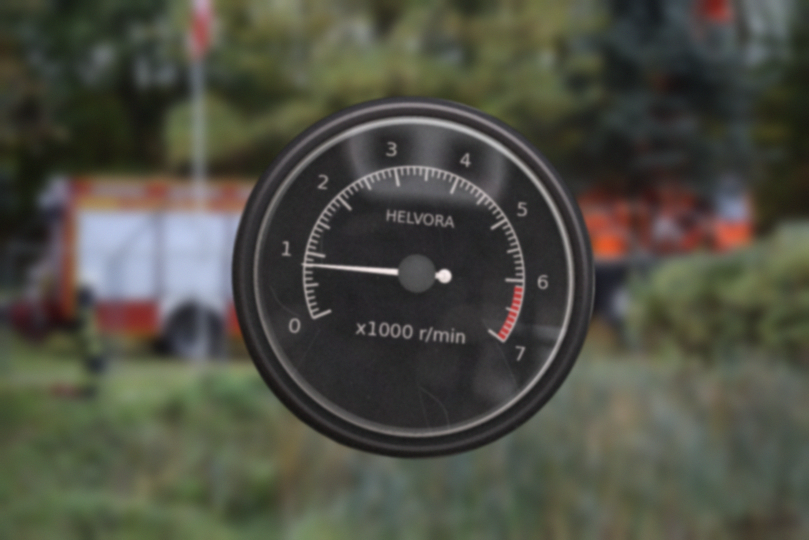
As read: **800** rpm
